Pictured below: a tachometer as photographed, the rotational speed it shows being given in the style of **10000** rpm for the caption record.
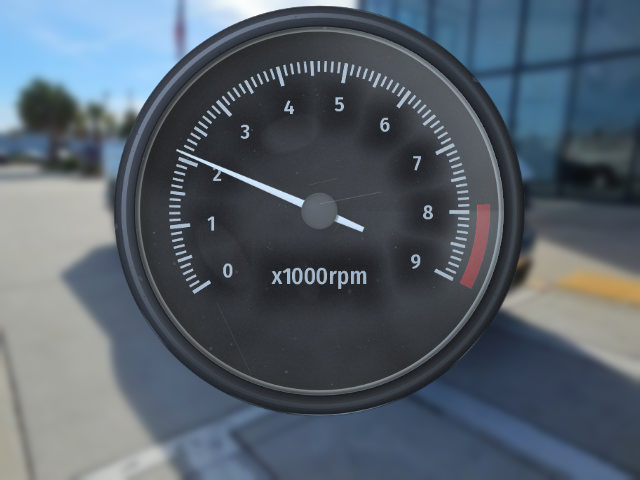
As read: **2100** rpm
